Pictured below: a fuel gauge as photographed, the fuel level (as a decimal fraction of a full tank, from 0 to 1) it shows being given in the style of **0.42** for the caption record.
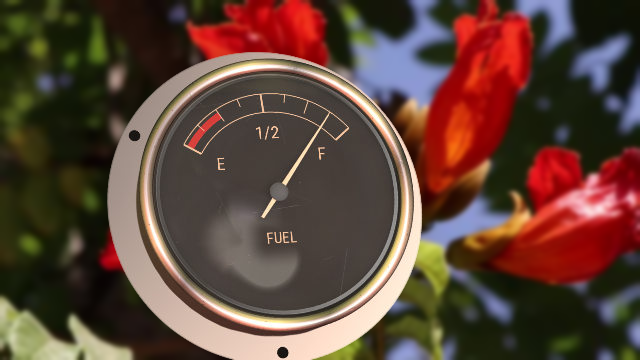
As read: **0.875**
